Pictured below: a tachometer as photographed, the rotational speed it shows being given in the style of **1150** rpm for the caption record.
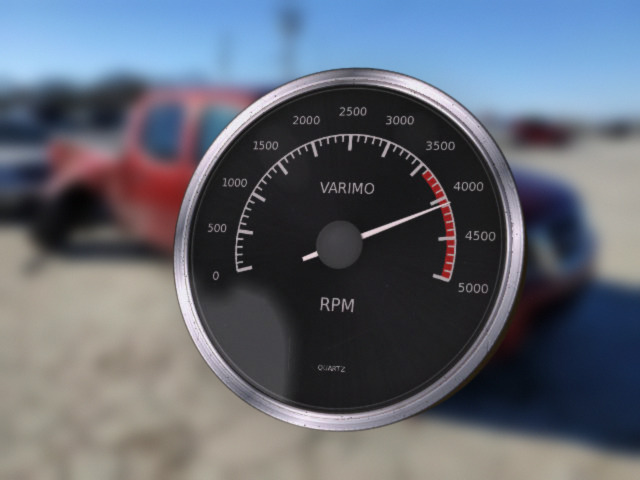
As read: **4100** rpm
